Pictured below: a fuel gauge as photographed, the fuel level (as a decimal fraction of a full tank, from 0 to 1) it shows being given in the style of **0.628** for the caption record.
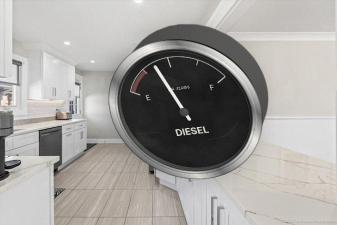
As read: **0.375**
